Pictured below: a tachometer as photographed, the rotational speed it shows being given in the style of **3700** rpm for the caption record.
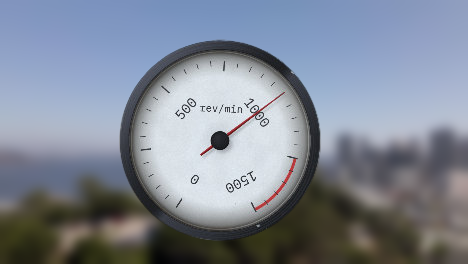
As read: **1000** rpm
